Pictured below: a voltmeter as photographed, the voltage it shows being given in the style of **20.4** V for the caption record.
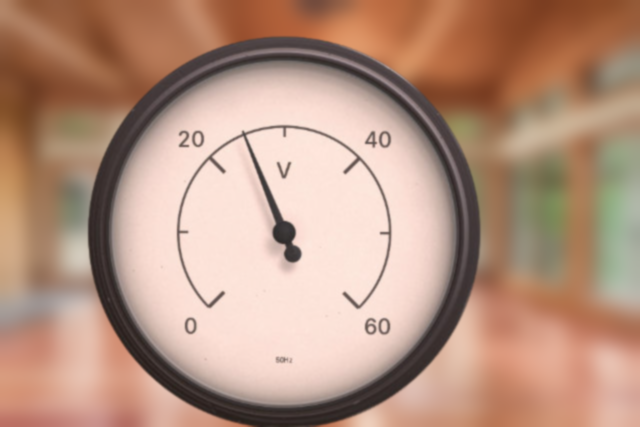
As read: **25** V
